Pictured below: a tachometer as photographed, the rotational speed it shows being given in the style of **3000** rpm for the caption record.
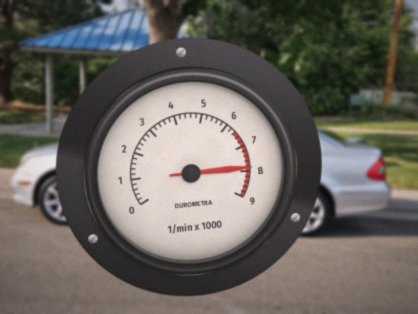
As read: **7800** rpm
